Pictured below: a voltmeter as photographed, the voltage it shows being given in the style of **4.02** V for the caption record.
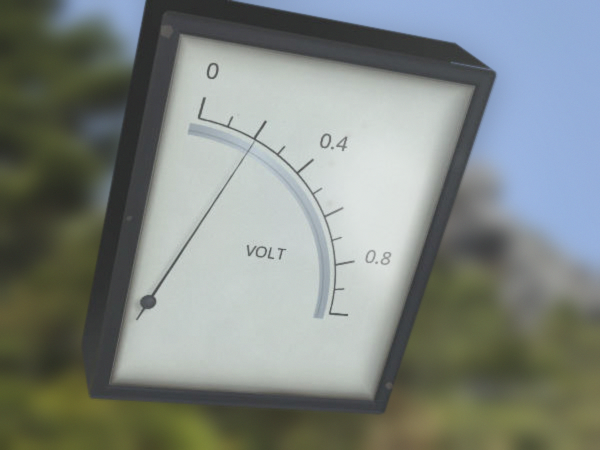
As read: **0.2** V
